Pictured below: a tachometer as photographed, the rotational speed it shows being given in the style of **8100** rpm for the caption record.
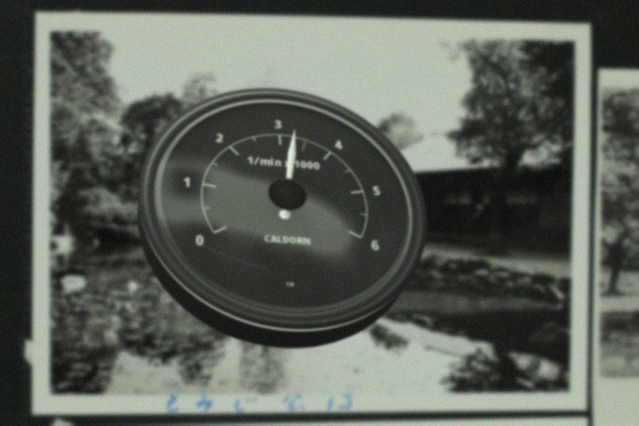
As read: **3250** rpm
